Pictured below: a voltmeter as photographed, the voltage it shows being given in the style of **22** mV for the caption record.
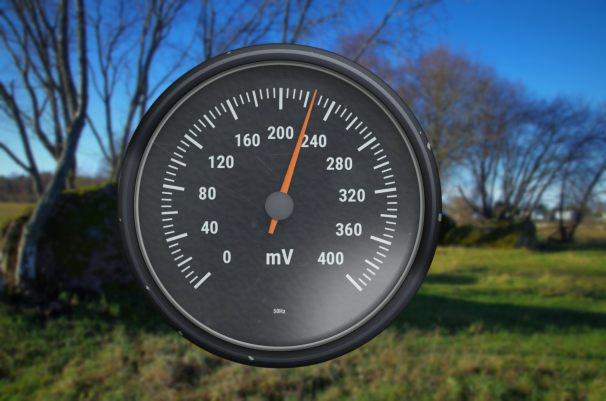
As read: **225** mV
